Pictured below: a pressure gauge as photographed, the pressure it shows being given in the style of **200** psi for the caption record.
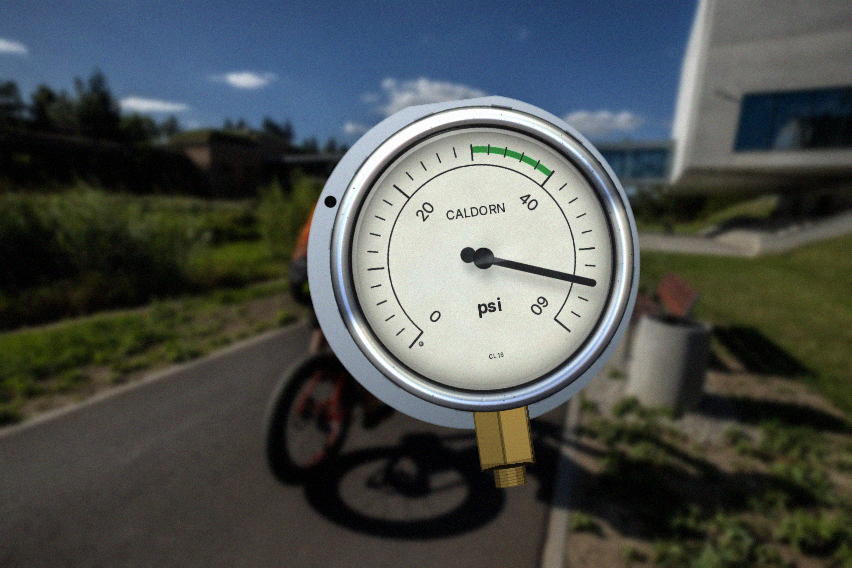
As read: **54** psi
